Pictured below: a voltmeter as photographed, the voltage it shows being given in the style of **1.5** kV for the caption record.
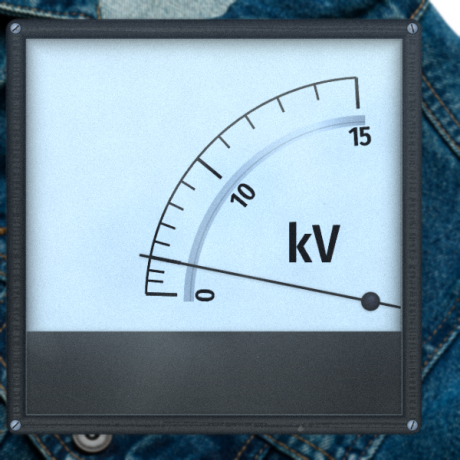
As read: **5** kV
